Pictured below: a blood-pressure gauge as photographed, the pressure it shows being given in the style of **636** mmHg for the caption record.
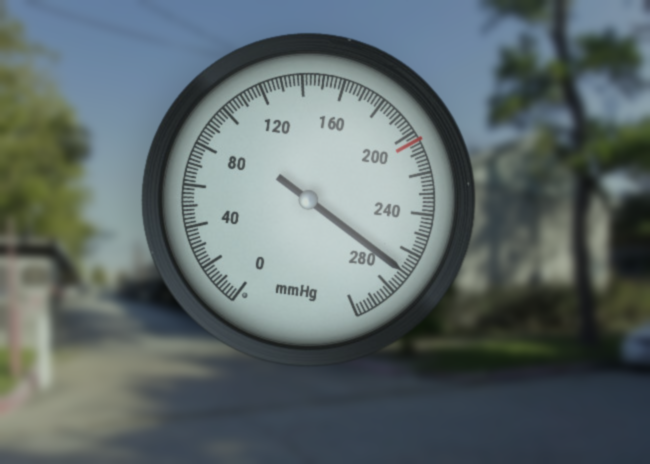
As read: **270** mmHg
